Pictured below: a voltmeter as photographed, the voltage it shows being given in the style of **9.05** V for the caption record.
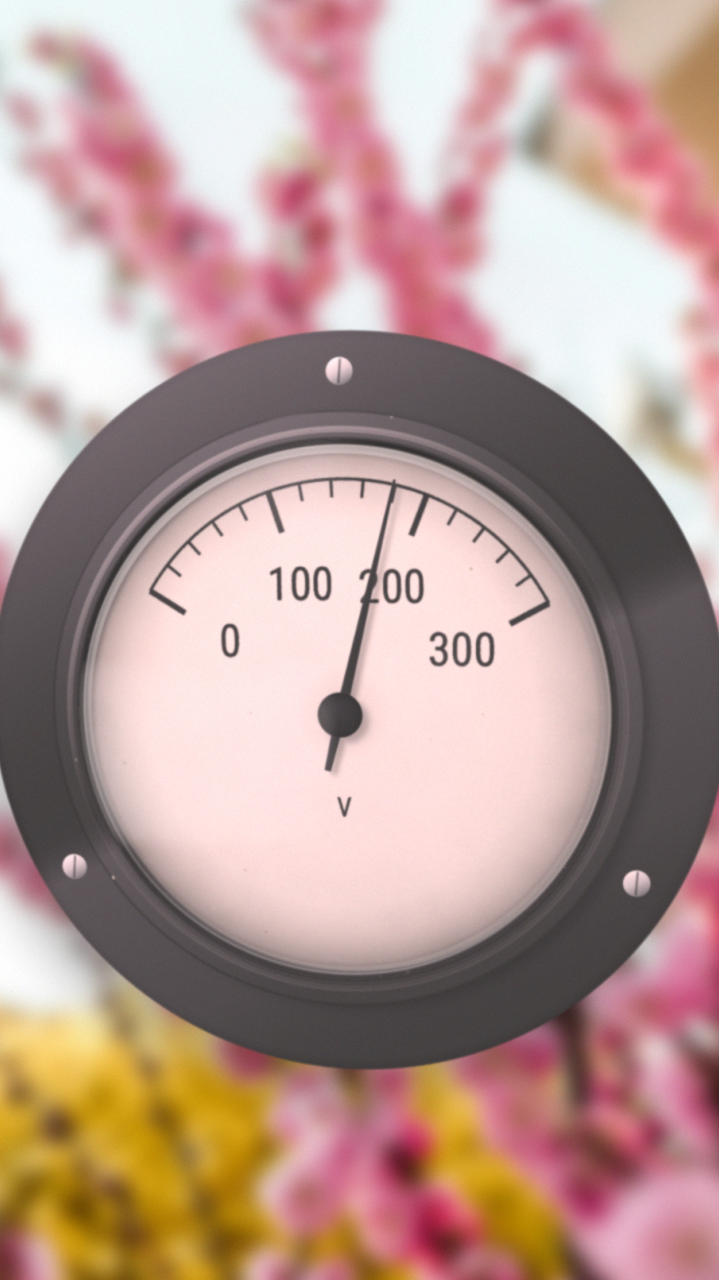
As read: **180** V
